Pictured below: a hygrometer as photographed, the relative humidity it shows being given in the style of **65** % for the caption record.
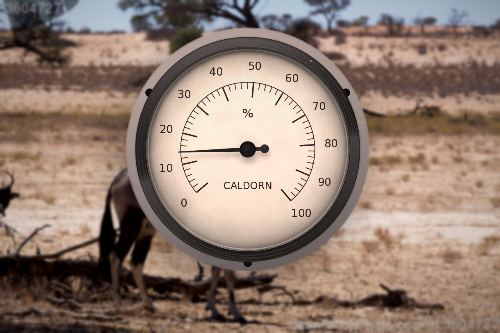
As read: **14** %
